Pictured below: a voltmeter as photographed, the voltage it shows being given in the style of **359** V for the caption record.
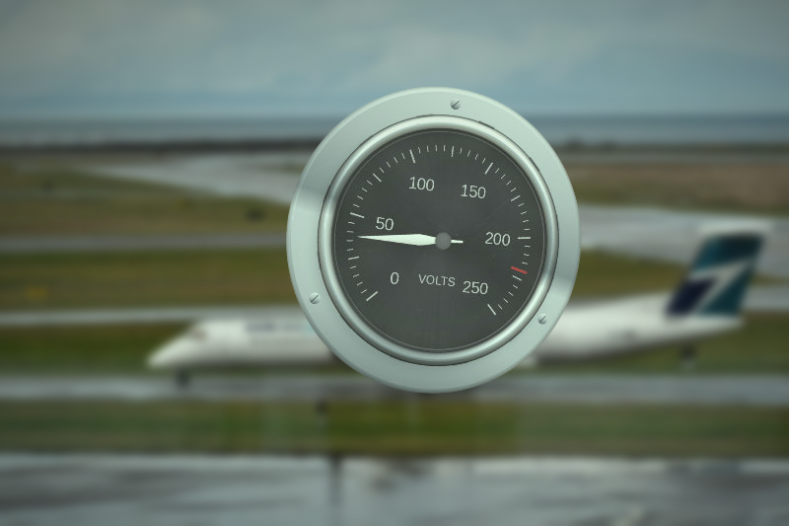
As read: **37.5** V
